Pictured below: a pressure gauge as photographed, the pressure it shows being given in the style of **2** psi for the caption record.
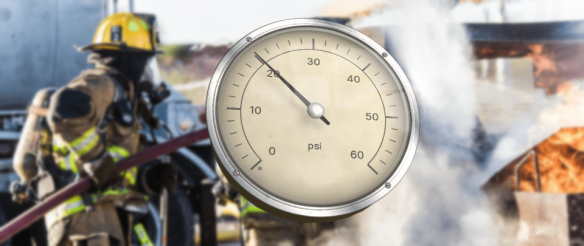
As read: **20** psi
